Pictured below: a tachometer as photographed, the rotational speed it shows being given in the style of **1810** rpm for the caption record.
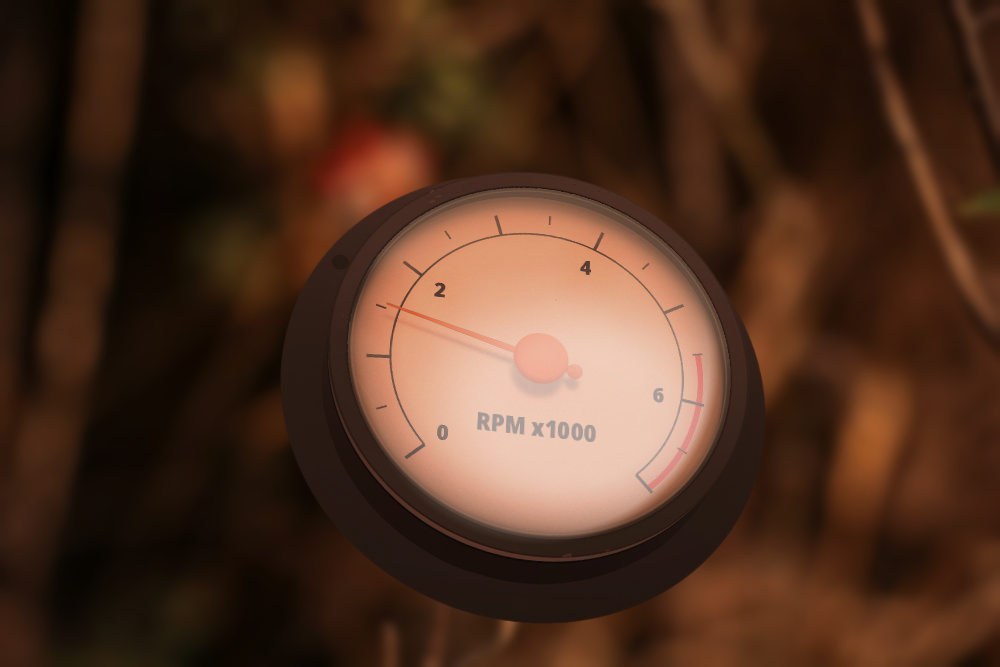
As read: **1500** rpm
